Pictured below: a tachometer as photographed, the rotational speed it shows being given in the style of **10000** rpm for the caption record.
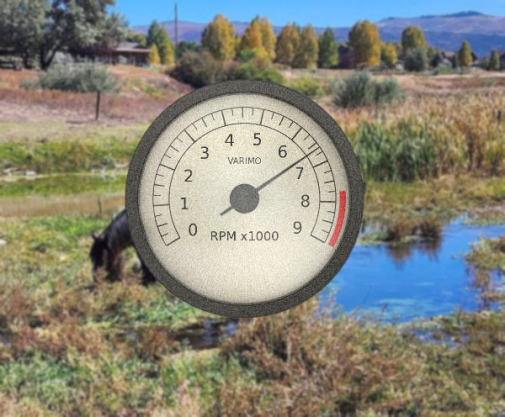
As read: **6625** rpm
